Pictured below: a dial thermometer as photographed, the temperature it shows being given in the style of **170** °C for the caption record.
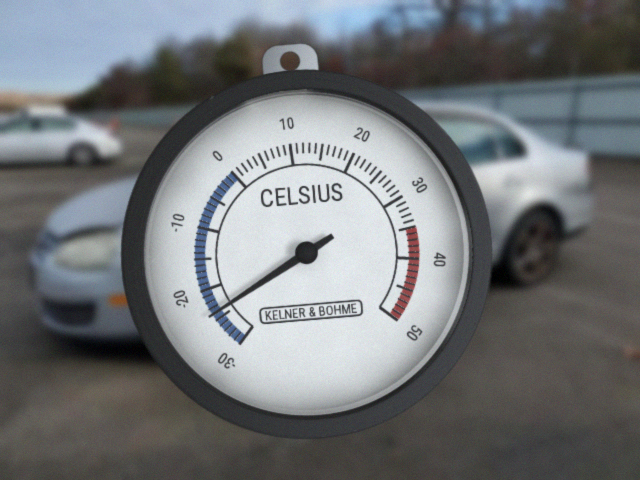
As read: **-24** °C
